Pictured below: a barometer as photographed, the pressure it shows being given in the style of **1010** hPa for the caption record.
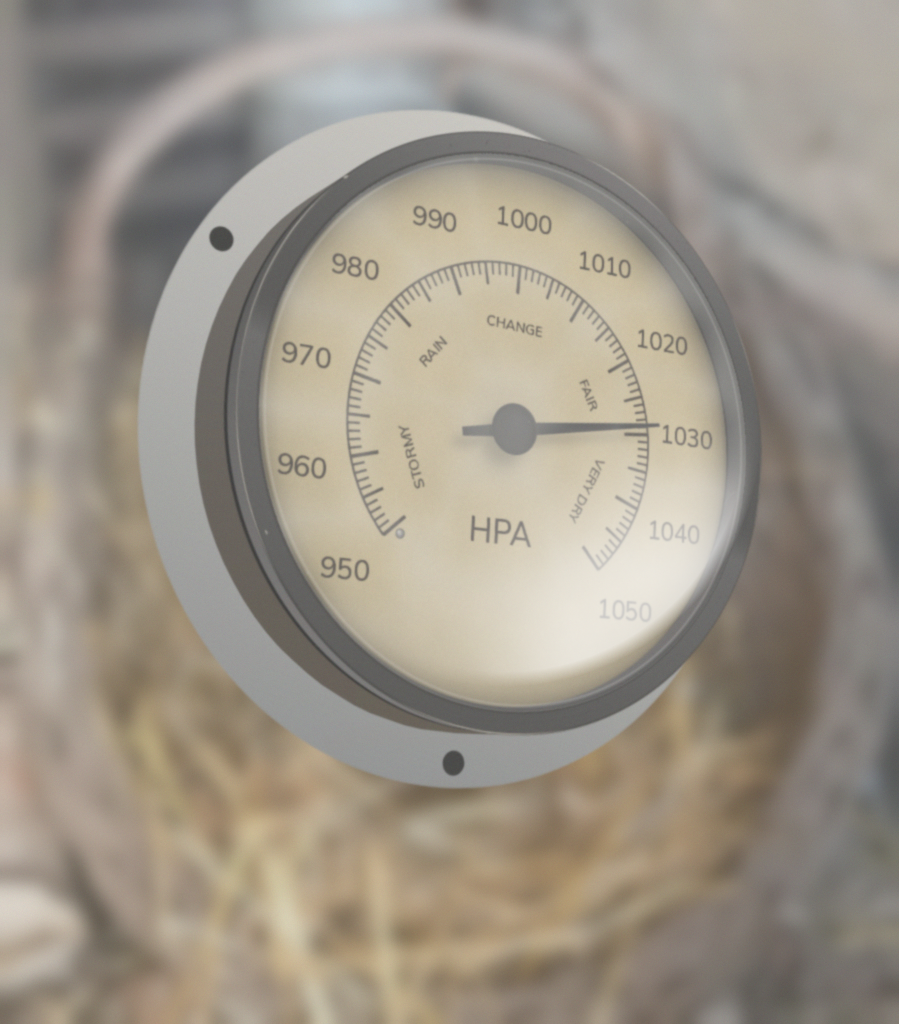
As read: **1029** hPa
